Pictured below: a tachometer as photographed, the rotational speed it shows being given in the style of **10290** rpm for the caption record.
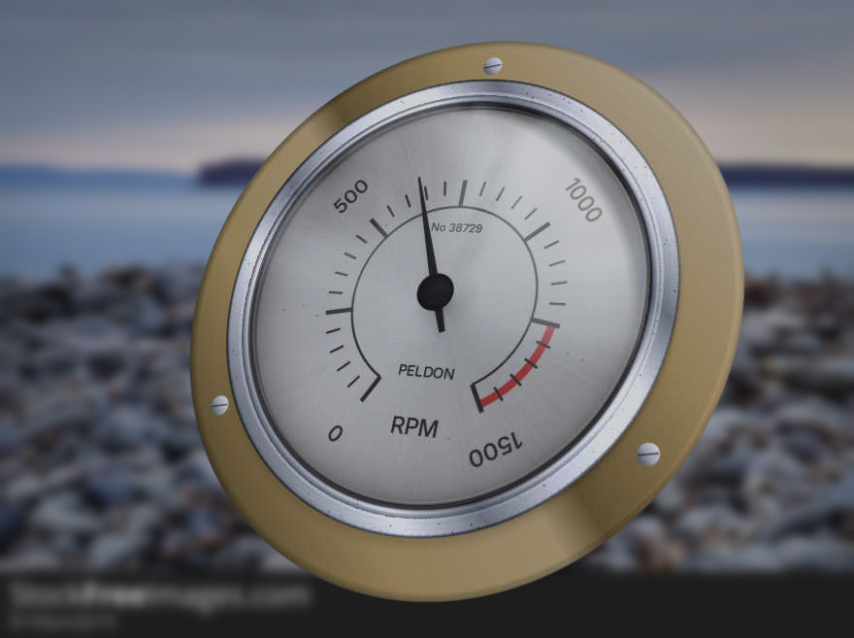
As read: **650** rpm
